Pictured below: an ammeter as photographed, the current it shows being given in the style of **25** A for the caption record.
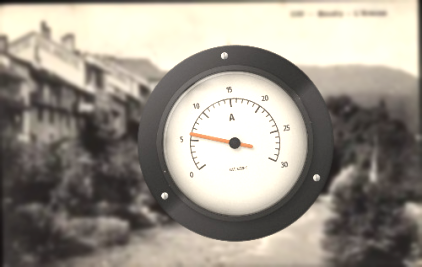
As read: **6** A
